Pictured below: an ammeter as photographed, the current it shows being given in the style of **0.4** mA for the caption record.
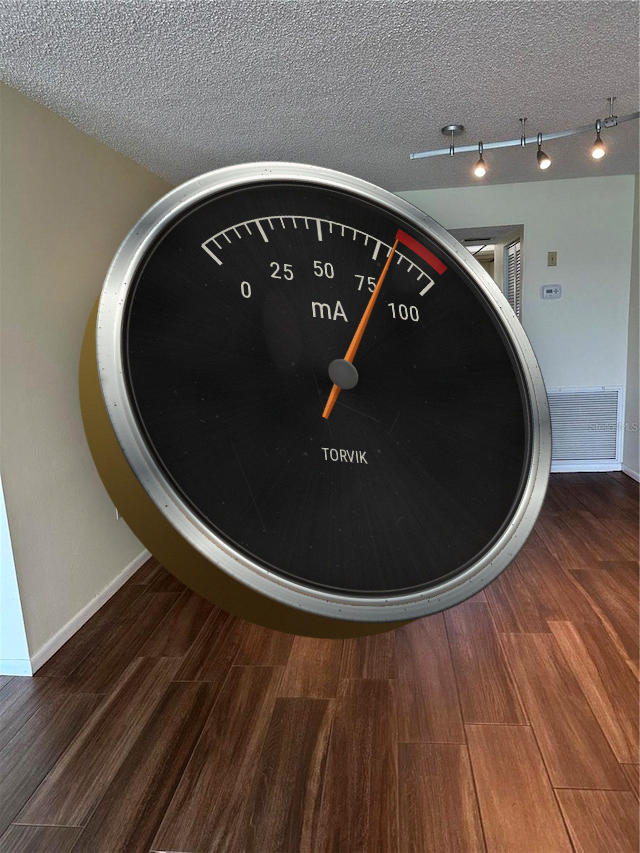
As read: **80** mA
